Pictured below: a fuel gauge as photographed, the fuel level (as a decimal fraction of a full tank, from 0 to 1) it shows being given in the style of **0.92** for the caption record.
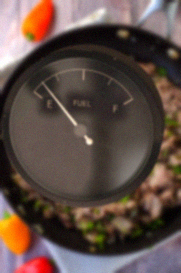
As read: **0.125**
